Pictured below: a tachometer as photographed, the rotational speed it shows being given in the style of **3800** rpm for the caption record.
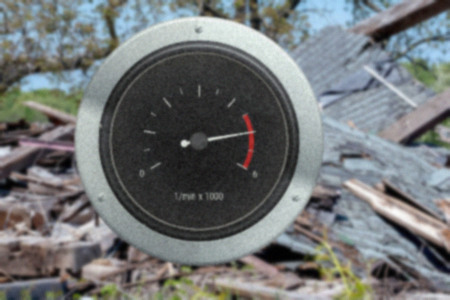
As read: **5000** rpm
